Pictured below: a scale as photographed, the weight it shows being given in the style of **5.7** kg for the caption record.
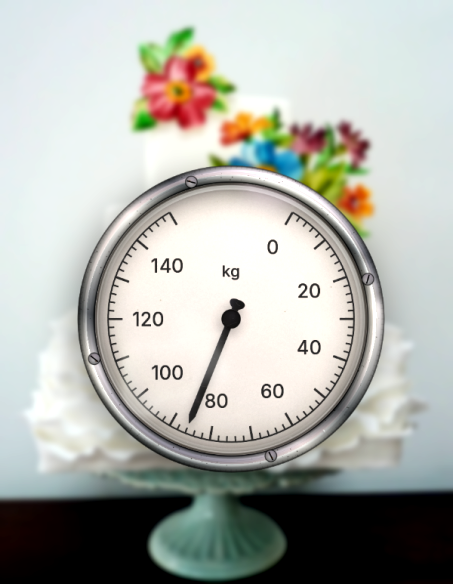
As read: **86** kg
